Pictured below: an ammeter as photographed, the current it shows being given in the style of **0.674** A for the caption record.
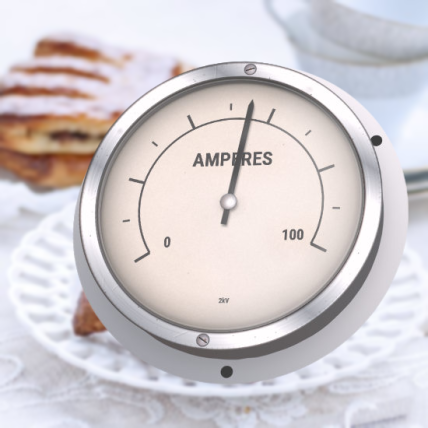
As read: **55** A
